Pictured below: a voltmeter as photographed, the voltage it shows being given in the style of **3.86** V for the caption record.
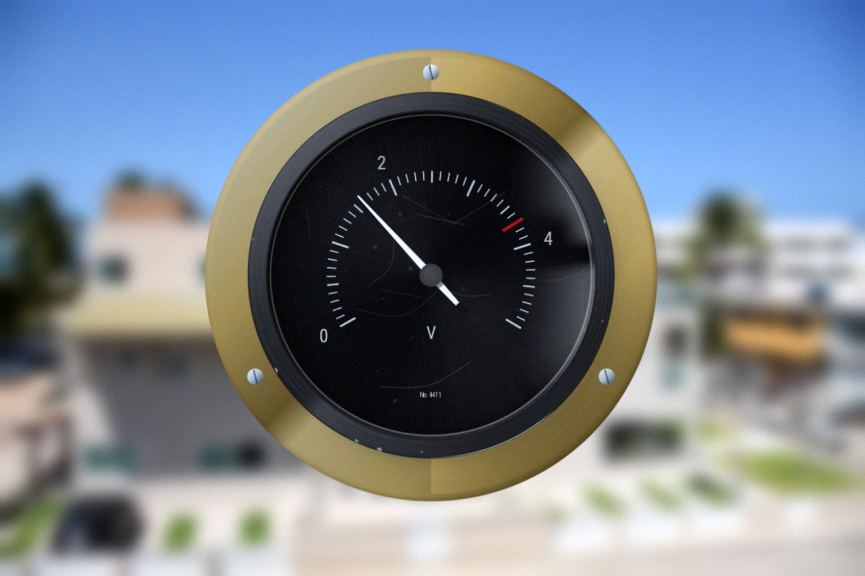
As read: **1.6** V
